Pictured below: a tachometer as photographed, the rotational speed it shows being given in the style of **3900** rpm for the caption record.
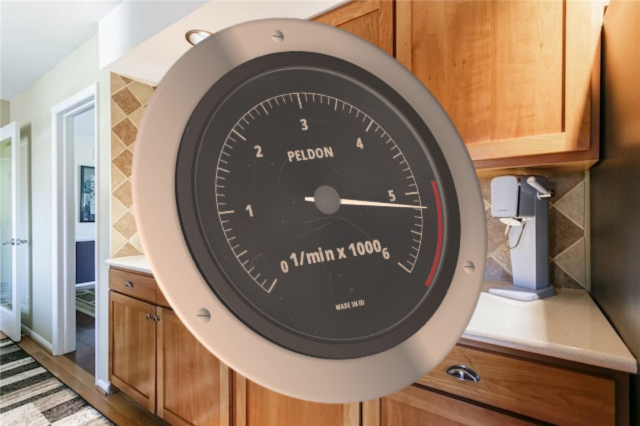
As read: **5200** rpm
